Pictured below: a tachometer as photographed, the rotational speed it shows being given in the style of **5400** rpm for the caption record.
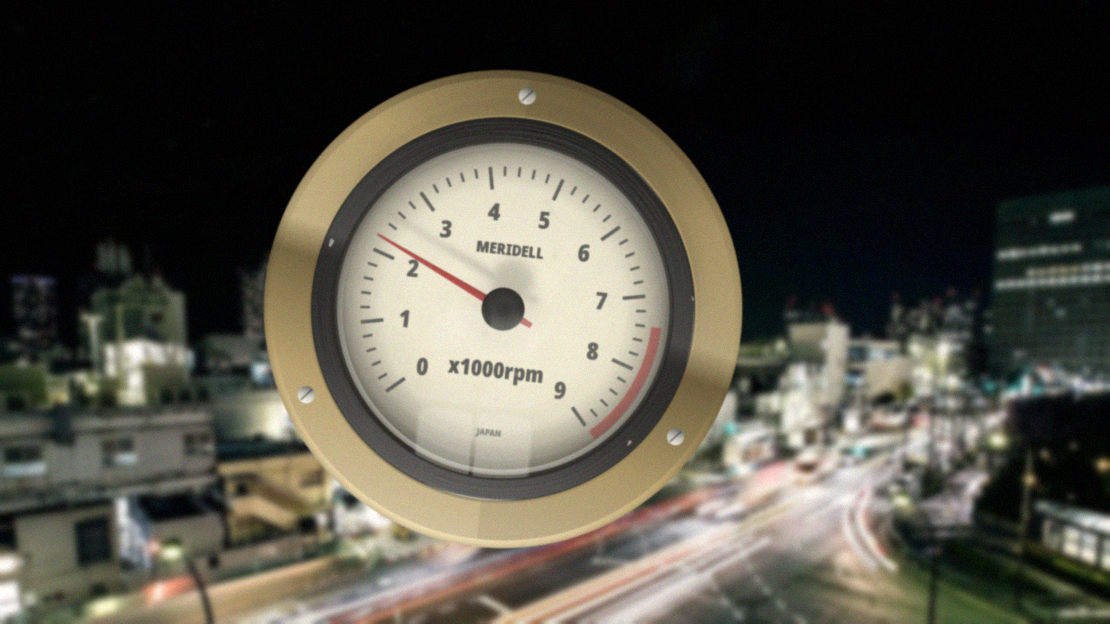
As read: **2200** rpm
